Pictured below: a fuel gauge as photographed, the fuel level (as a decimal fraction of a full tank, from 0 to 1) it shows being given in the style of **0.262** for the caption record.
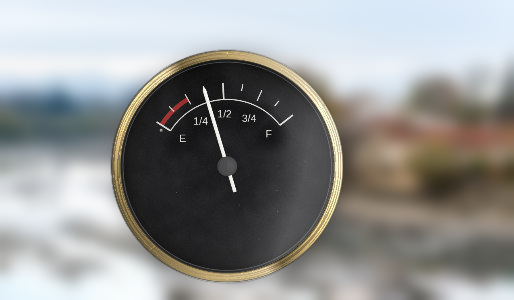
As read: **0.375**
